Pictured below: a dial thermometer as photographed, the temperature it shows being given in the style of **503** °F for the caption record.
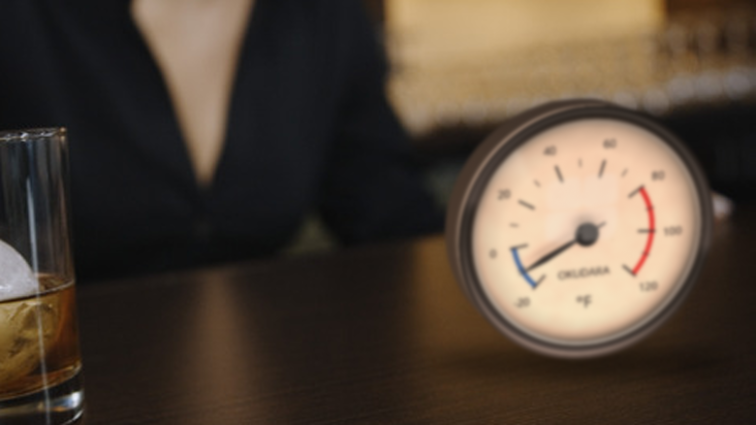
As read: **-10** °F
